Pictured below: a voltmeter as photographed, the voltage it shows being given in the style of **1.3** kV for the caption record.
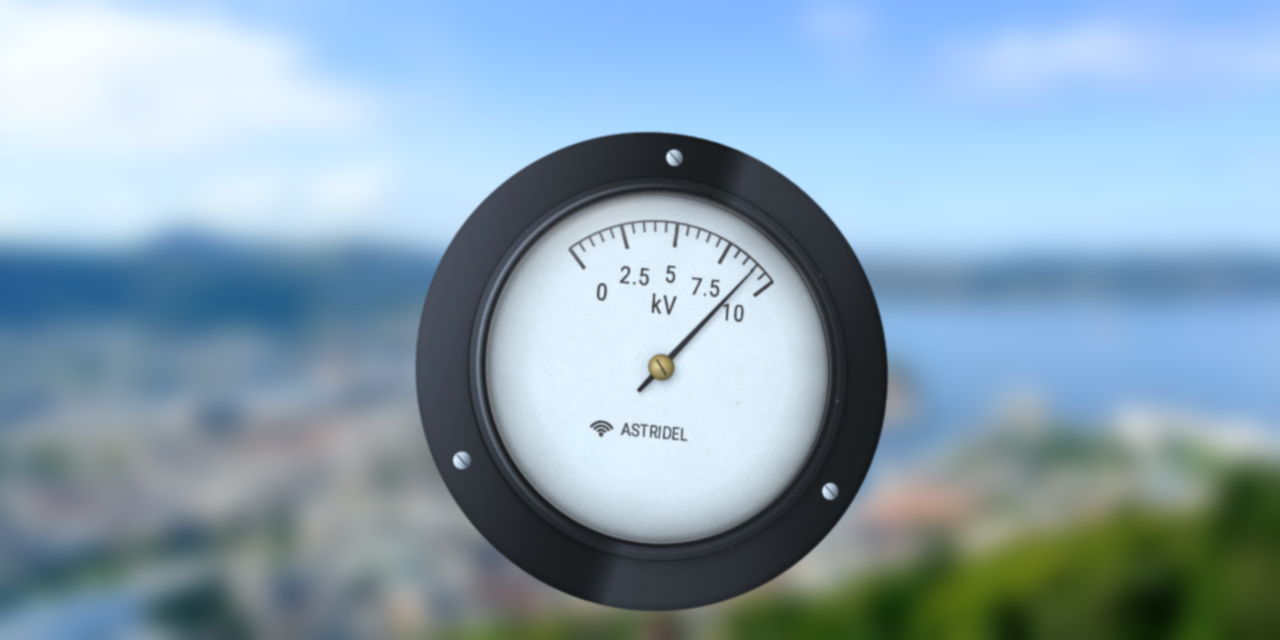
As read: **9** kV
